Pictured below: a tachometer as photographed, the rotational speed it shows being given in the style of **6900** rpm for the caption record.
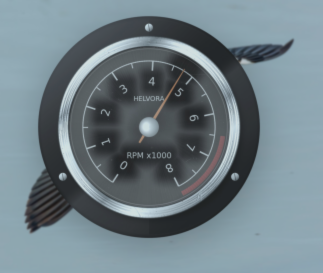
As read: **4750** rpm
